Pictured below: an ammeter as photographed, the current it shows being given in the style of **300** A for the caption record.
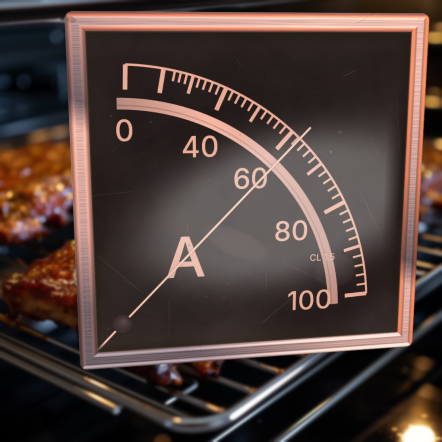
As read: **62** A
